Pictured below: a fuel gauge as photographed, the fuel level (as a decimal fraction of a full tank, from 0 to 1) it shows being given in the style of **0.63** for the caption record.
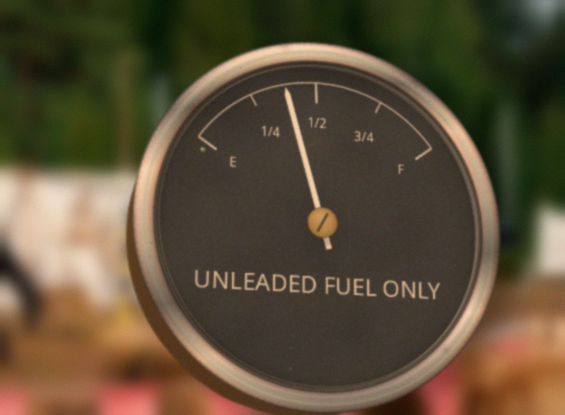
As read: **0.375**
